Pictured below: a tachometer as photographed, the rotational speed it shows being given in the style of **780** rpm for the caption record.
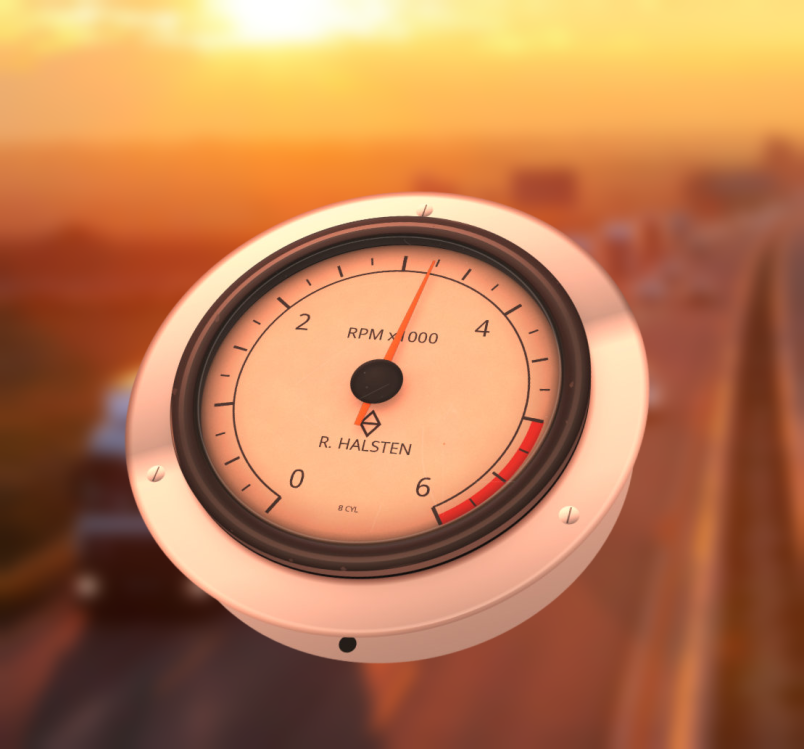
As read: **3250** rpm
